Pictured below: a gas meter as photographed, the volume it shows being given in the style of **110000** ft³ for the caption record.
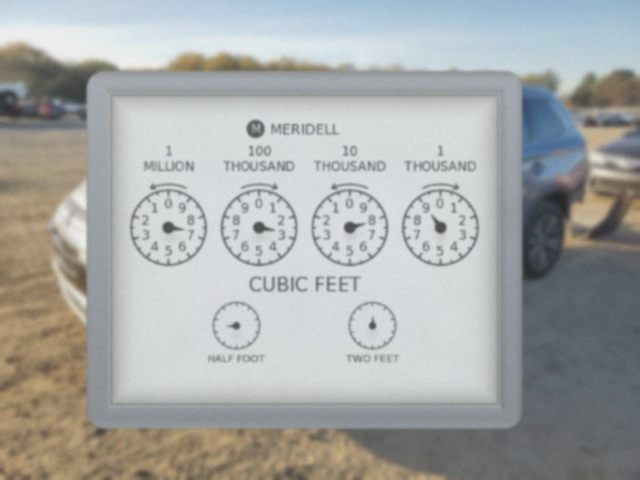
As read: **727900** ft³
